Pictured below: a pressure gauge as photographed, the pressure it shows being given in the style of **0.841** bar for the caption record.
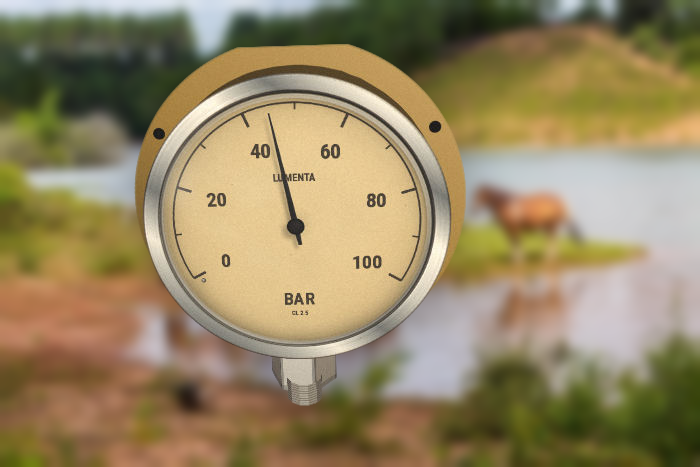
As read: **45** bar
